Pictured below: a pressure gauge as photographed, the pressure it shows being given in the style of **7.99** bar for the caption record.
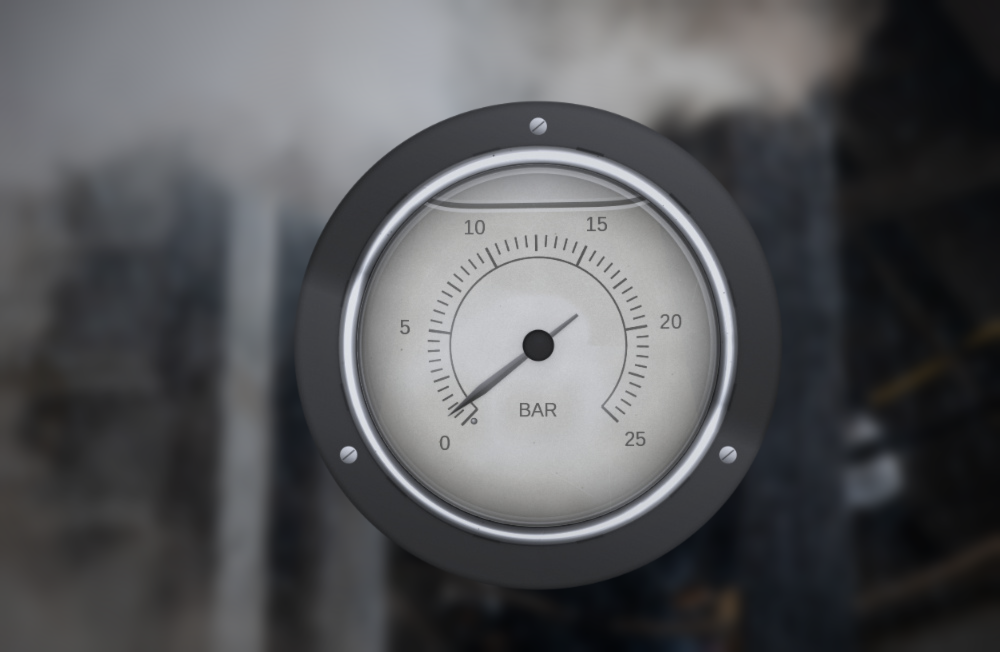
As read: **0.75** bar
